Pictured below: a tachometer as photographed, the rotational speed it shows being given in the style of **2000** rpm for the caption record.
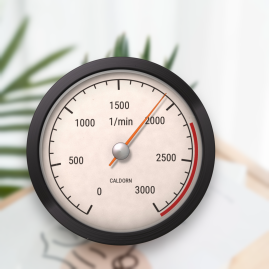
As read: **1900** rpm
